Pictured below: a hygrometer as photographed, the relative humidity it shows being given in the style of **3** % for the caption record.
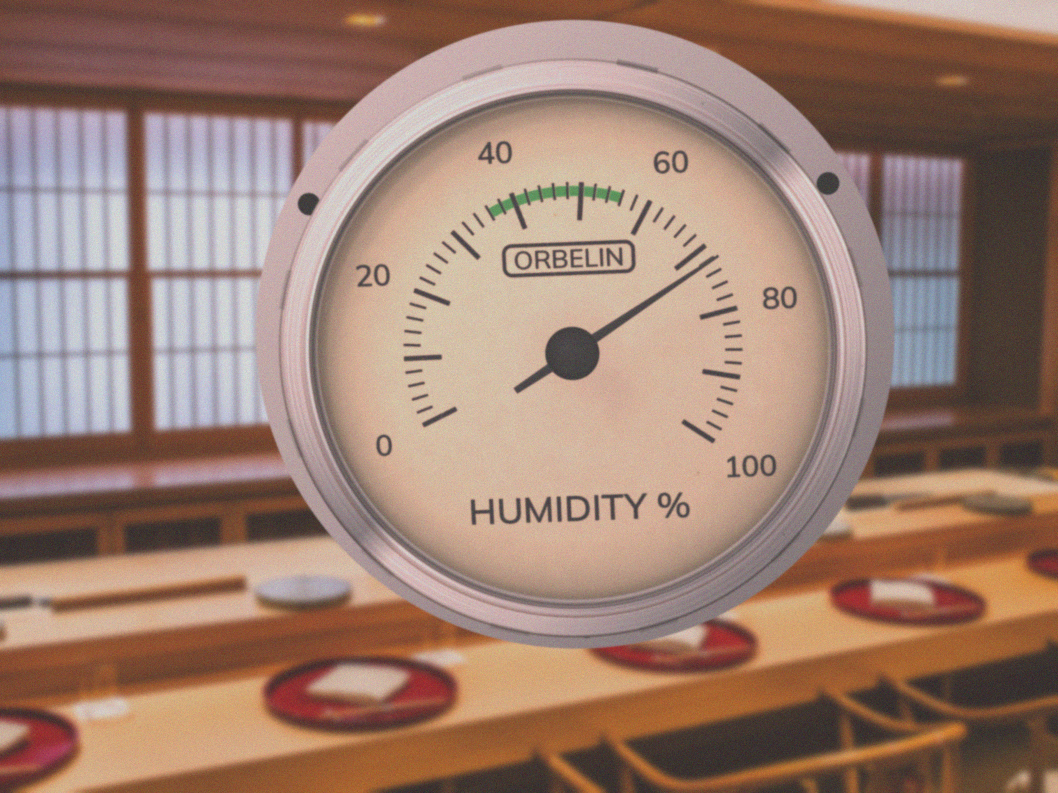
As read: **72** %
